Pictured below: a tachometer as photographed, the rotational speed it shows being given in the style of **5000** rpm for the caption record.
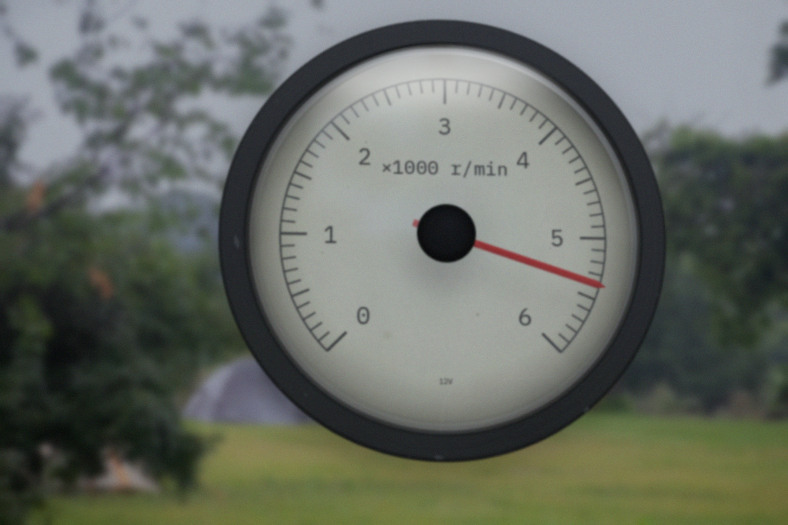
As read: **5400** rpm
